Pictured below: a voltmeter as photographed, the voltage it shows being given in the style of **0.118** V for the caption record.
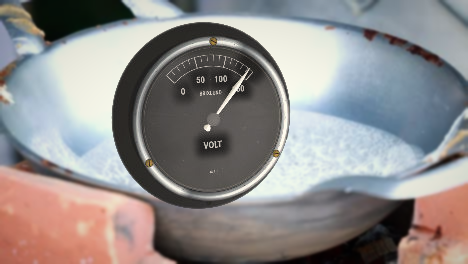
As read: **140** V
